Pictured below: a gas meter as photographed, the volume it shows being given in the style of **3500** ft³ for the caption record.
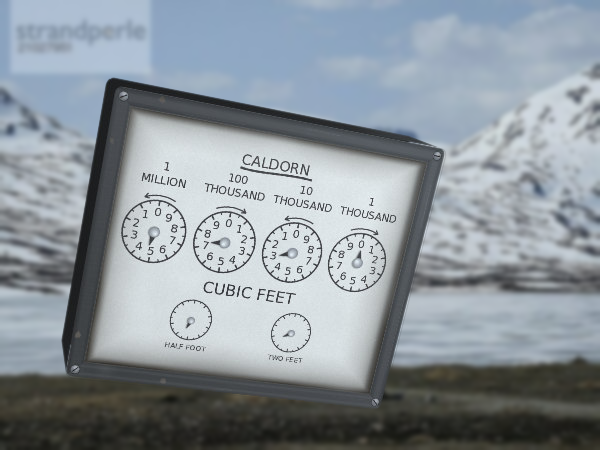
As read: **473000** ft³
